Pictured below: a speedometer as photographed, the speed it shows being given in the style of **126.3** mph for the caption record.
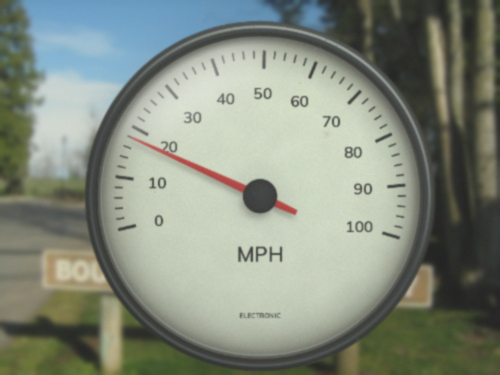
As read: **18** mph
